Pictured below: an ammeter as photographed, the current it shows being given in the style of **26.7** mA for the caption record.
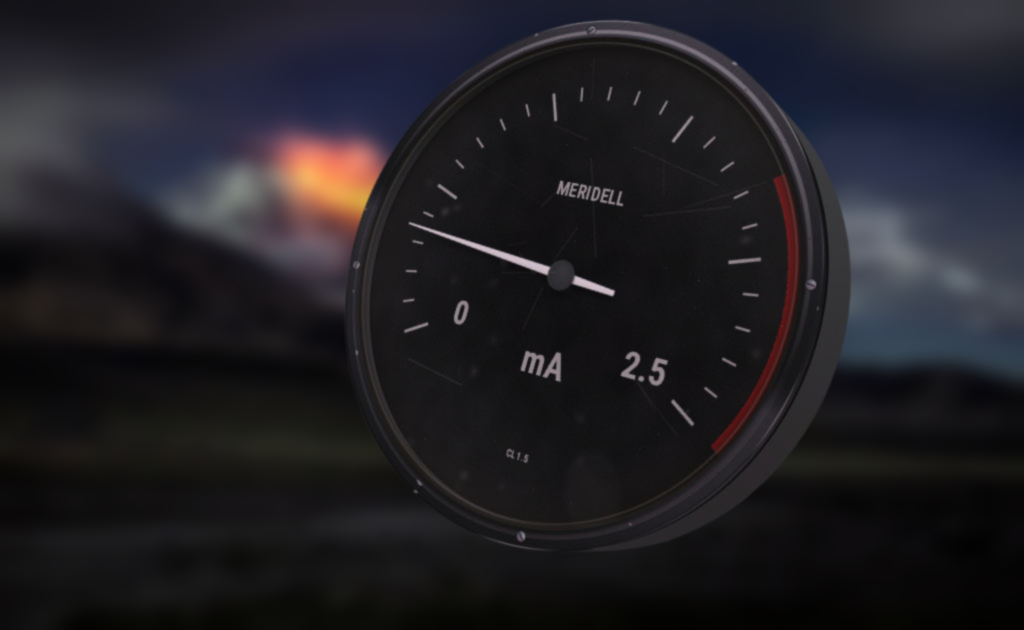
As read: **0.35** mA
